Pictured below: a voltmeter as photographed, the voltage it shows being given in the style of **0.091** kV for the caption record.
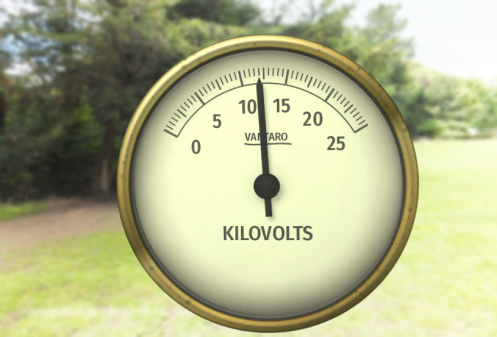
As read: **12** kV
